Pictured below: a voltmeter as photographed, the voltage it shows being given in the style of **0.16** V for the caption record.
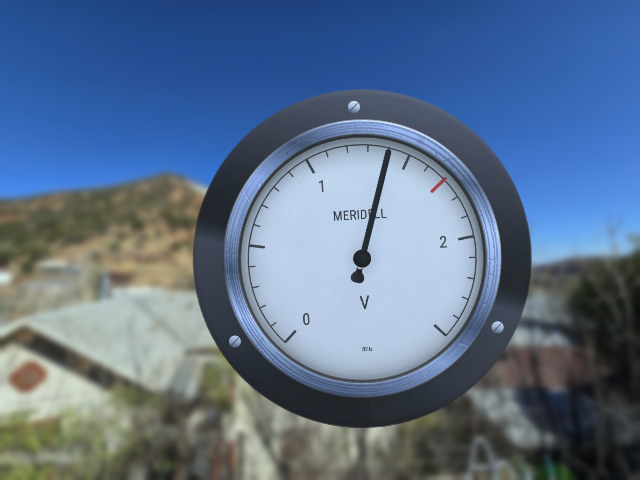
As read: **1.4** V
